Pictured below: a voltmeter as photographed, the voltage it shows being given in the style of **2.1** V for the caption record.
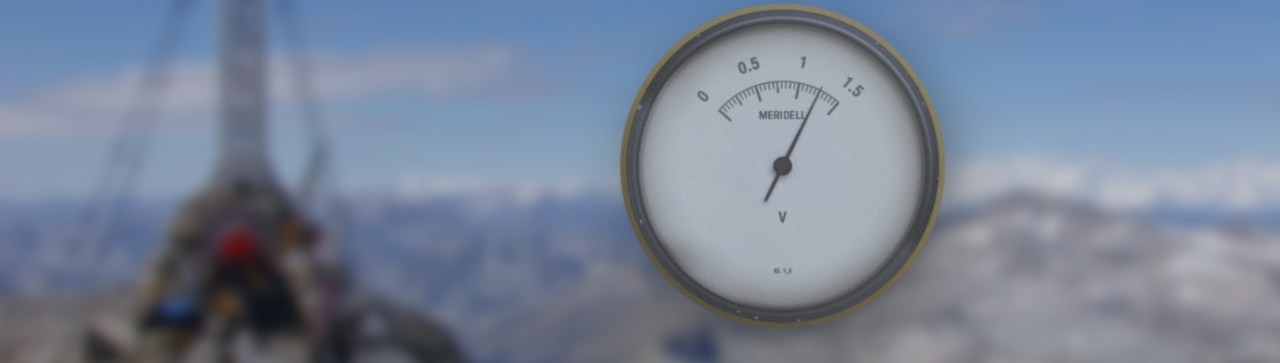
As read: **1.25** V
